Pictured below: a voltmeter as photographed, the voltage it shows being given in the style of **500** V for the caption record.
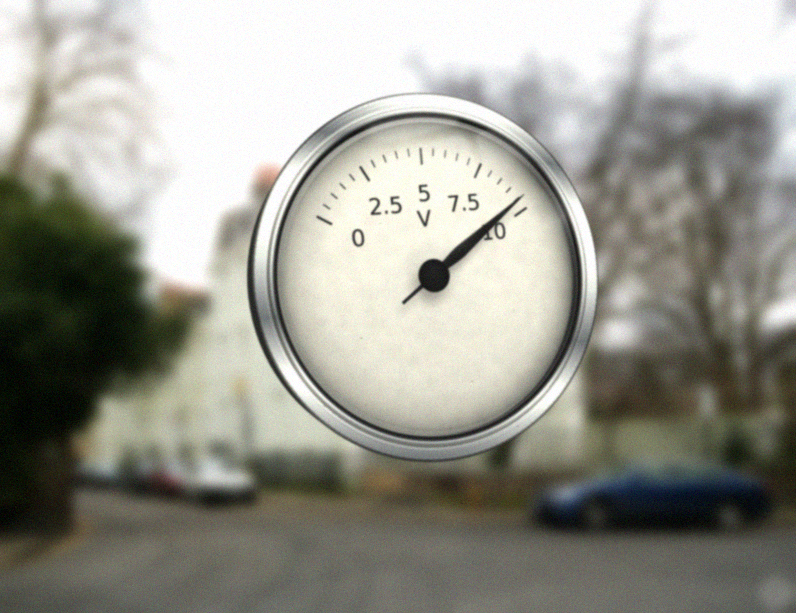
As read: **9.5** V
